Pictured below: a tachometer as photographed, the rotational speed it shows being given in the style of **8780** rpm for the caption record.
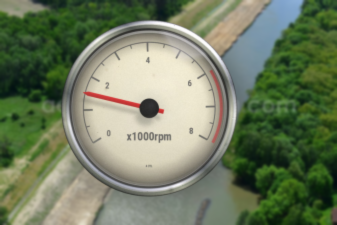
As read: **1500** rpm
